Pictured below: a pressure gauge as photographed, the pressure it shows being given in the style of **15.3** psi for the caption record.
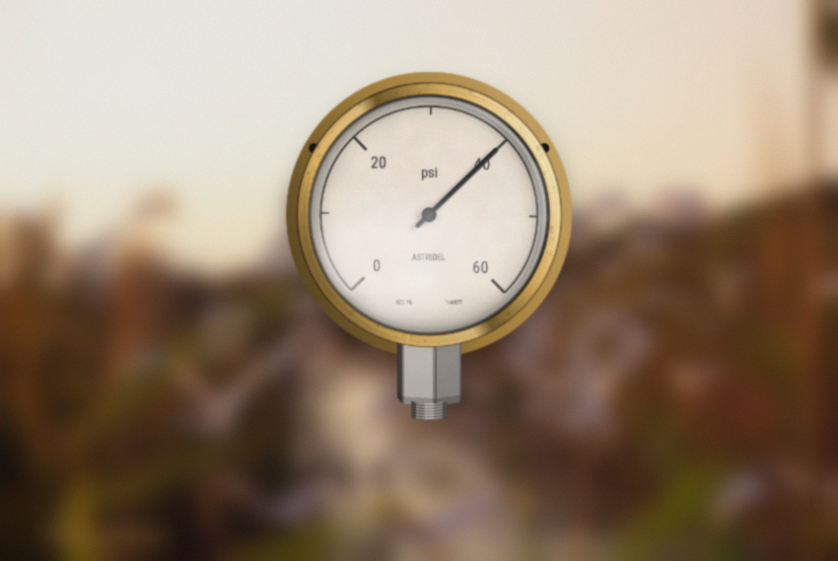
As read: **40** psi
